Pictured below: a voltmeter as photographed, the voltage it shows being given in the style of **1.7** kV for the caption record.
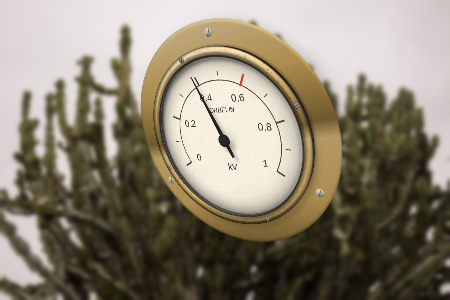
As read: **0.4** kV
